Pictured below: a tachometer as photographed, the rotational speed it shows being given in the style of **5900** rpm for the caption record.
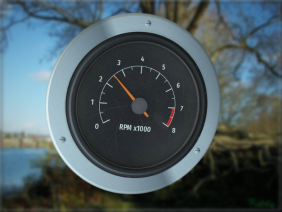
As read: **2500** rpm
